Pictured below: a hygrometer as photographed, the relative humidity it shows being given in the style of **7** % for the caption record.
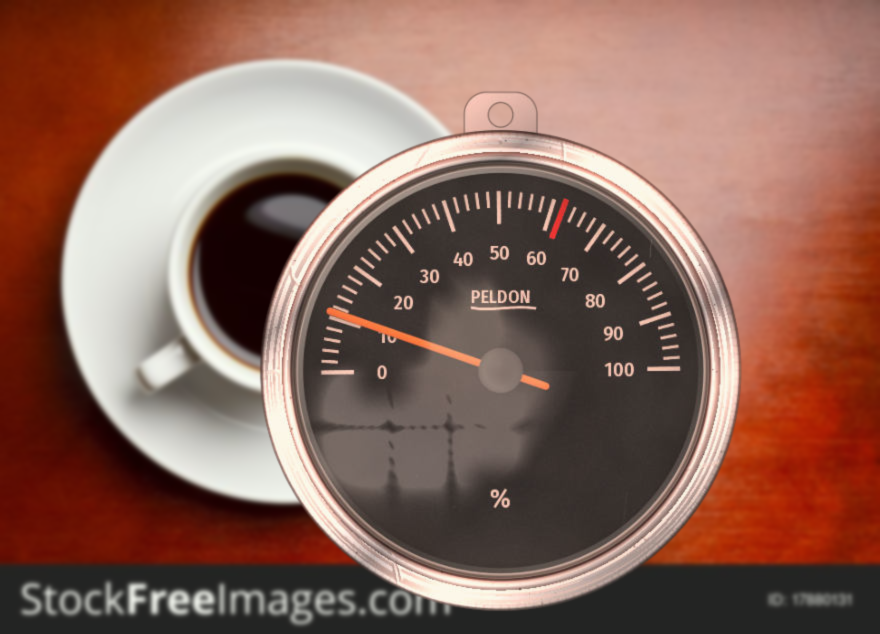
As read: **11** %
